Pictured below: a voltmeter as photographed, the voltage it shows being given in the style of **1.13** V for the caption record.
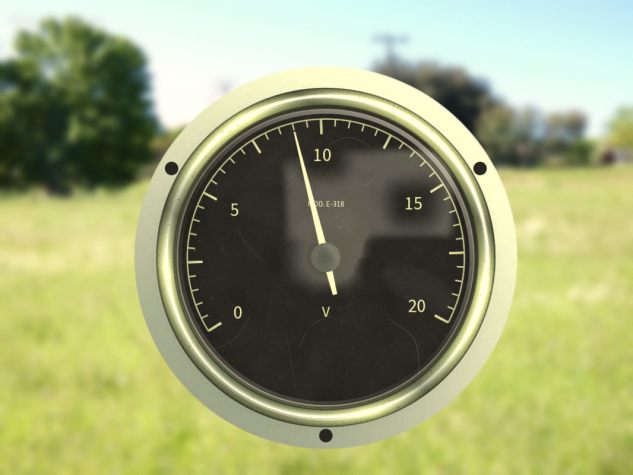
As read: **9** V
